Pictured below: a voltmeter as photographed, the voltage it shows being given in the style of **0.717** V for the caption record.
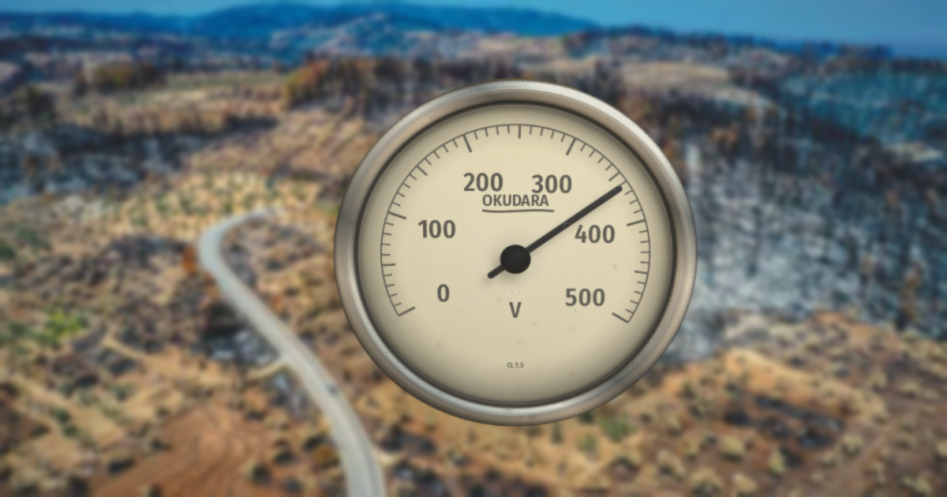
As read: **360** V
